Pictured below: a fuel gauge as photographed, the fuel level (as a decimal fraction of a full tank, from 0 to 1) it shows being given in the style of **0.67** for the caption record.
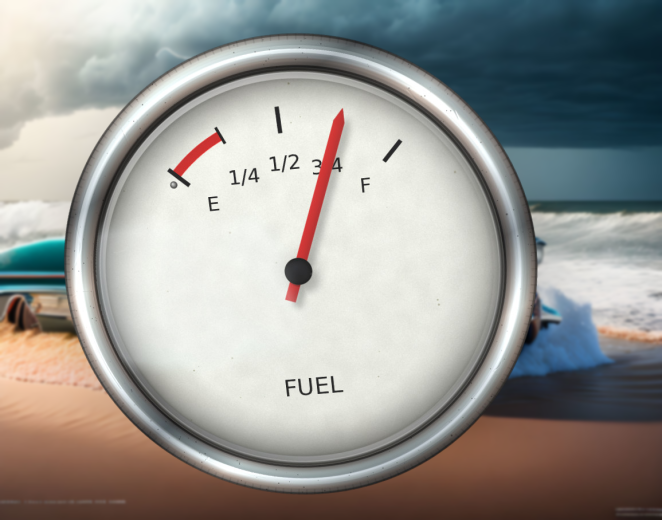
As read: **0.75**
